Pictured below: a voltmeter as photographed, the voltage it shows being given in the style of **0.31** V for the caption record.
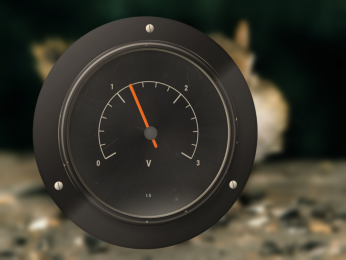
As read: **1.2** V
